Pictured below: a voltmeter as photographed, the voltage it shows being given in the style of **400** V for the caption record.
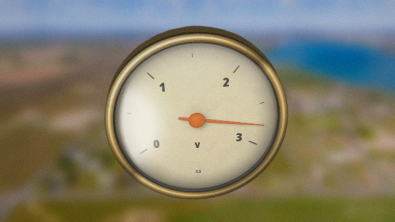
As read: **2.75** V
